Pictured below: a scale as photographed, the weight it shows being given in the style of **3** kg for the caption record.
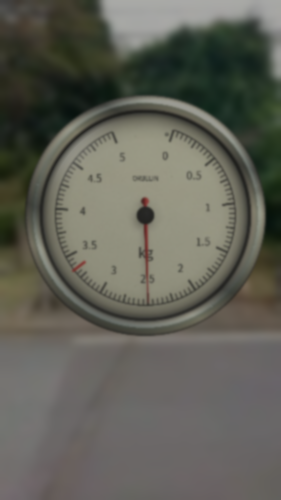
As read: **2.5** kg
